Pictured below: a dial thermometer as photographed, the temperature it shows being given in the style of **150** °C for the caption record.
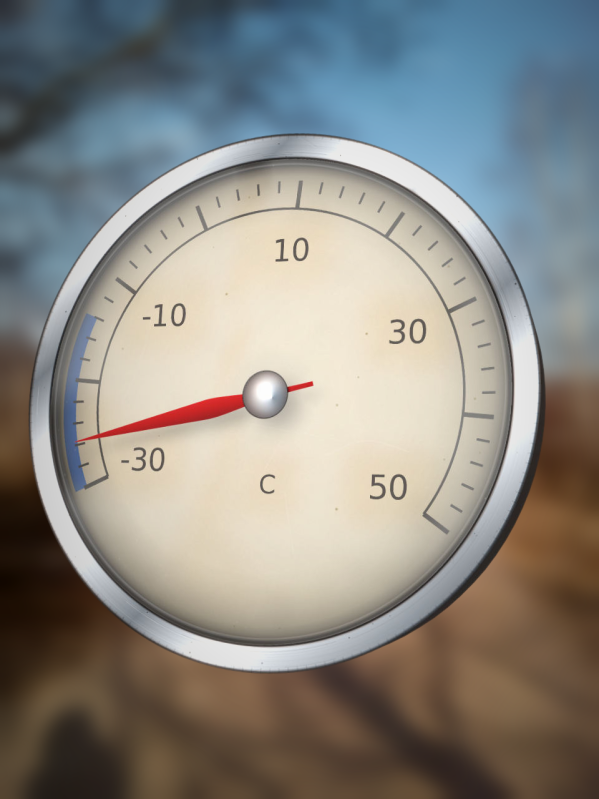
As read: **-26** °C
